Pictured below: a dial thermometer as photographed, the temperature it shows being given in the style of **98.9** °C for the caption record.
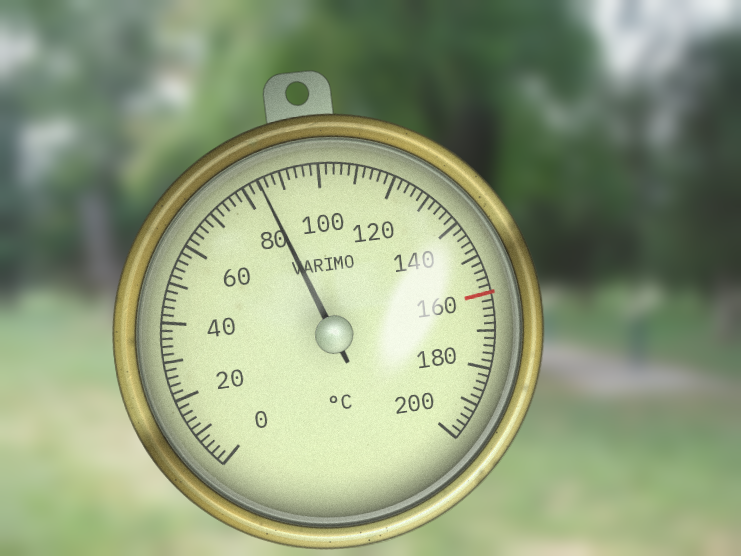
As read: **84** °C
